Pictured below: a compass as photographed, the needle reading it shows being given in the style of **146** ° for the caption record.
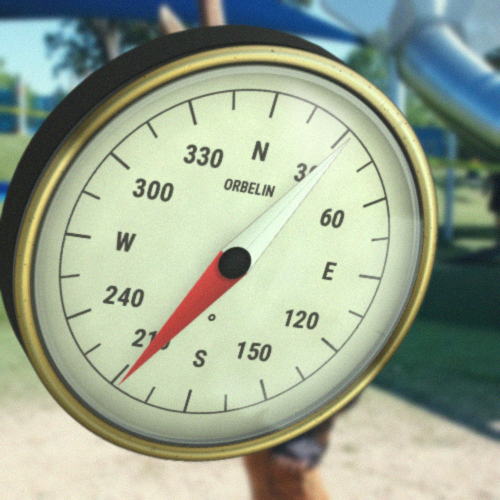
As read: **210** °
